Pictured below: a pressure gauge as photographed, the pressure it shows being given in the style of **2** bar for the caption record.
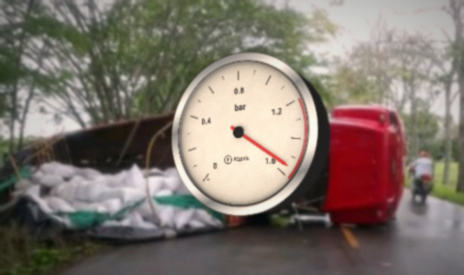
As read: **1.55** bar
